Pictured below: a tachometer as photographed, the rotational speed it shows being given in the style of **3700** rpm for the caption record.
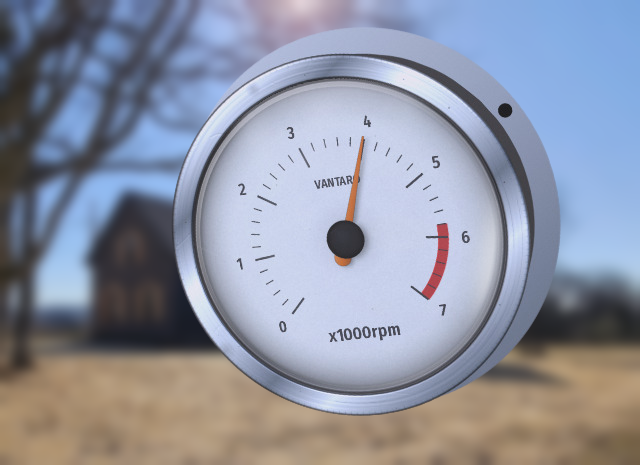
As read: **4000** rpm
